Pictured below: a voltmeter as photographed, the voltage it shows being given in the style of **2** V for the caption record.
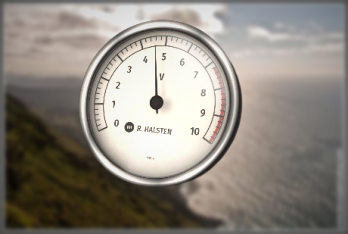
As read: **4.6** V
